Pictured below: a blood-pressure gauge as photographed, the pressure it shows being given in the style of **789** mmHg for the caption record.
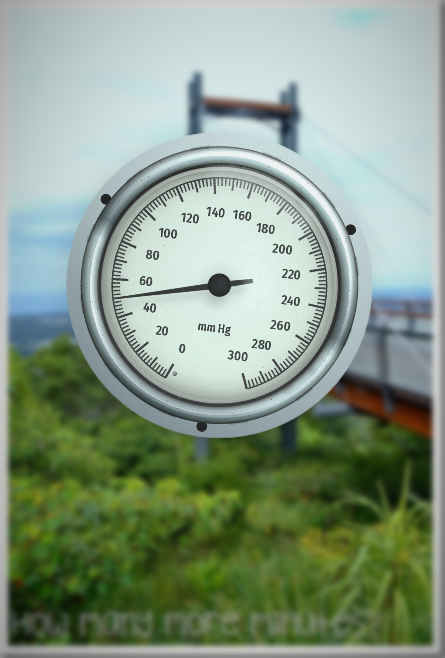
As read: **50** mmHg
